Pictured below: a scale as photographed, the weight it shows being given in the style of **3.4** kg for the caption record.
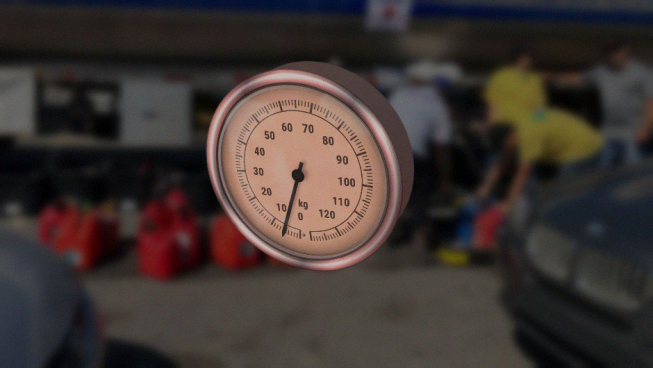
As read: **5** kg
